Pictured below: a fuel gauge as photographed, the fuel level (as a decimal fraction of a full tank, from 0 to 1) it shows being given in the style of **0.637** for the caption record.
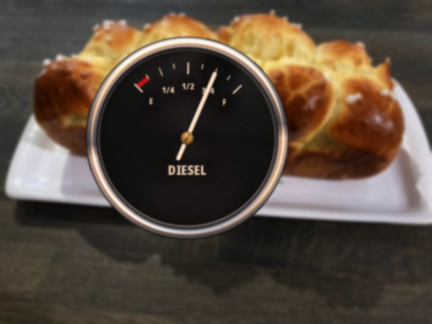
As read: **0.75**
